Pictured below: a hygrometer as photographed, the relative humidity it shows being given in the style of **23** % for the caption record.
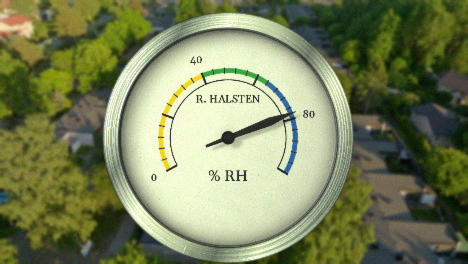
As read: **78** %
